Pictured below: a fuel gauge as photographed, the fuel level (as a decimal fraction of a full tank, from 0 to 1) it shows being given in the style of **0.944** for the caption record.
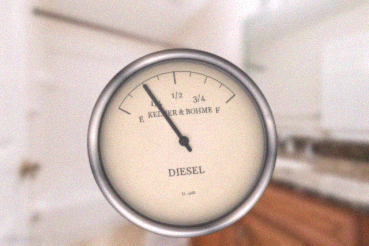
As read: **0.25**
